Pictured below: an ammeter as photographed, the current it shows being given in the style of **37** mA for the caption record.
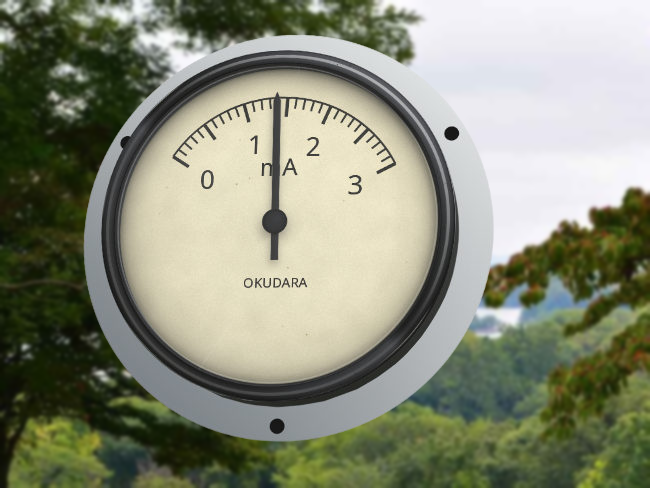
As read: **1.4** mA
